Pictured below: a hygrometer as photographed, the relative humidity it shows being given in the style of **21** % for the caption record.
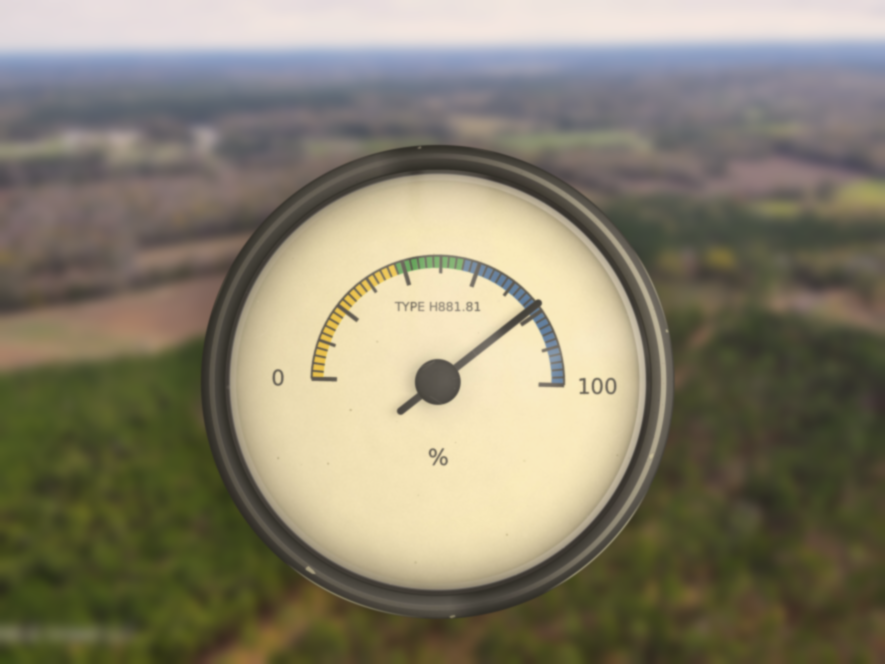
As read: **78** %
